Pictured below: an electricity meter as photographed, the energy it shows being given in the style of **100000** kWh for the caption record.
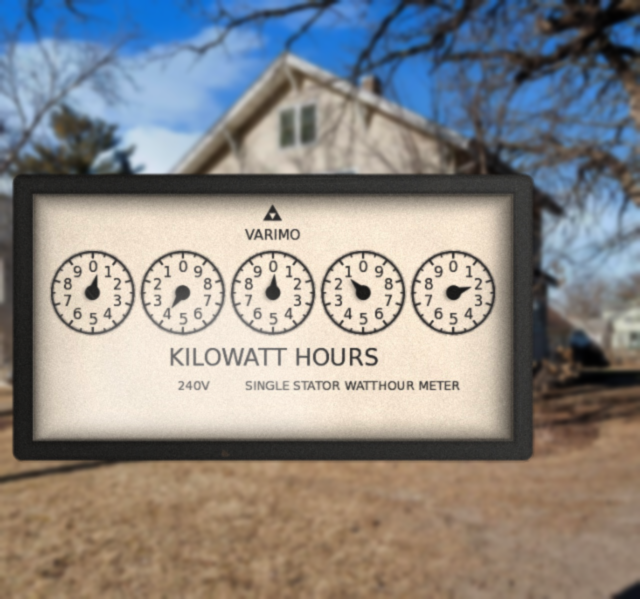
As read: **4012** kWh
